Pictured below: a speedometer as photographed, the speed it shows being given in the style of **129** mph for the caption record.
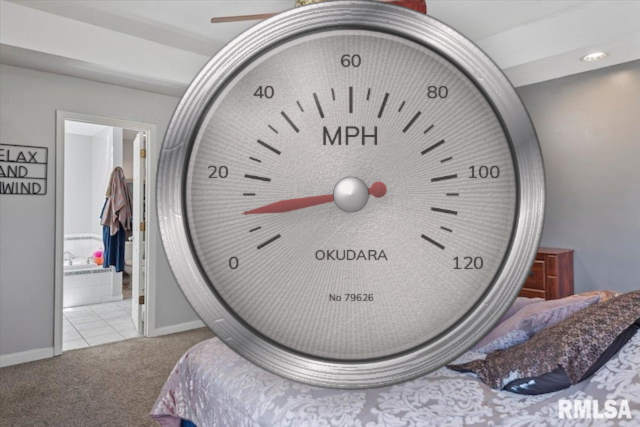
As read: **10** mph
